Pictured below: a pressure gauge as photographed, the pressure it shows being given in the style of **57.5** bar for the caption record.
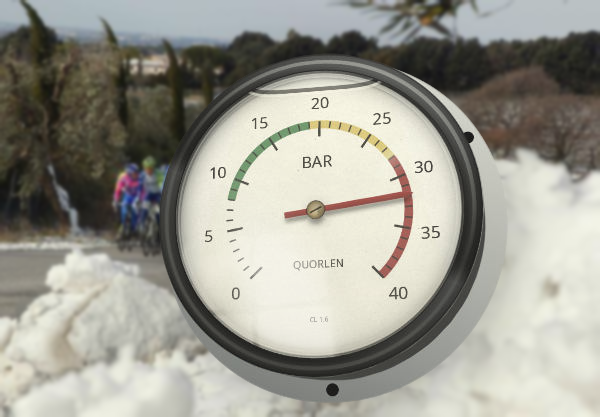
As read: **32** bar
